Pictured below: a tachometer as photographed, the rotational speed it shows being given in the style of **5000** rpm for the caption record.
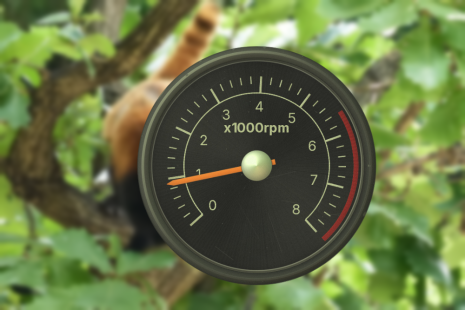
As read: **900** rpm
